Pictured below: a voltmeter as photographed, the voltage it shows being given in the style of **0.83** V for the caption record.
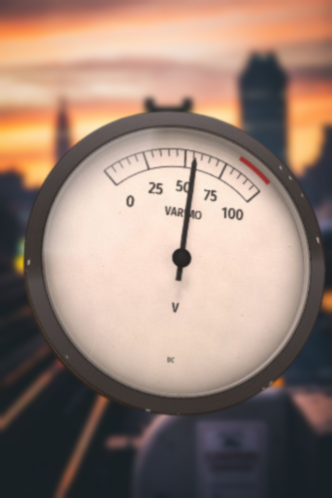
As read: **55** V
